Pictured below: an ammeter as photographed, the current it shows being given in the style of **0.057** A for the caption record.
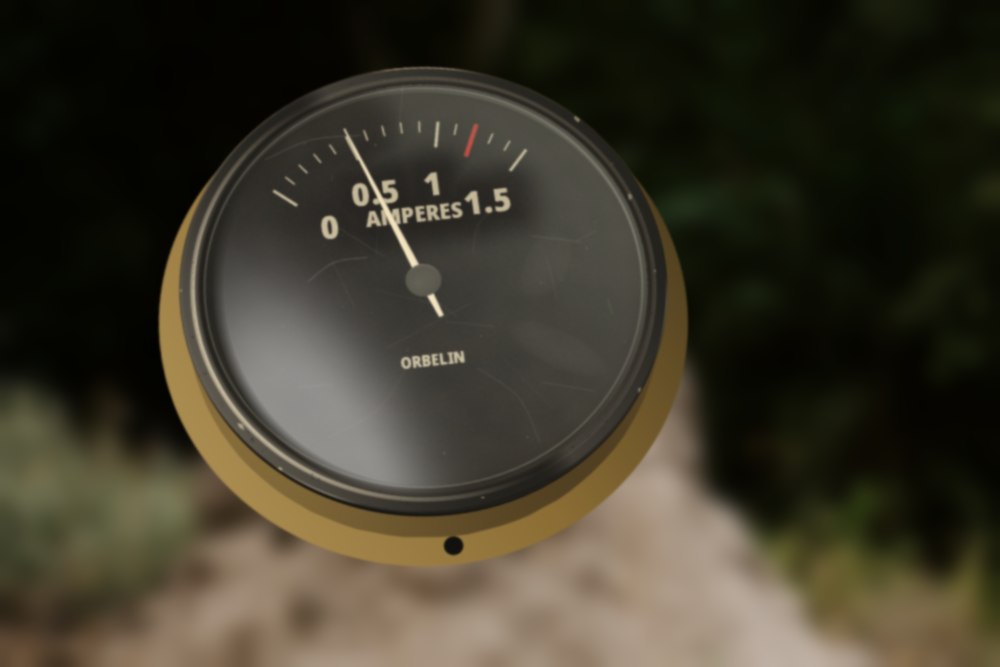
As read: **0.5** A
